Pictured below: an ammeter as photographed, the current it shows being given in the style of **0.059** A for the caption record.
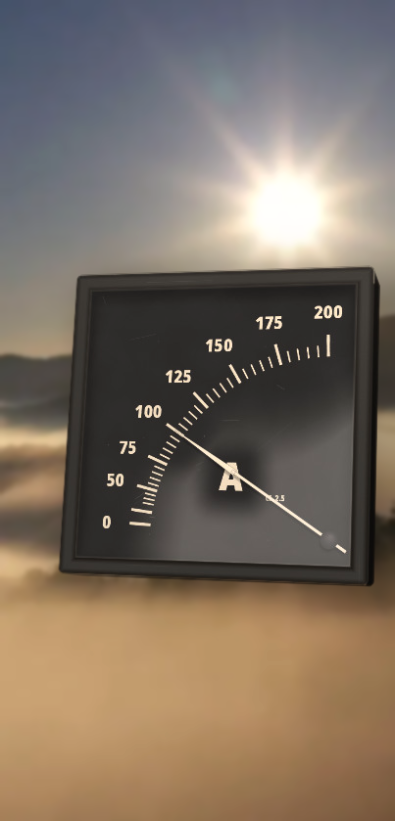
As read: **100** A
